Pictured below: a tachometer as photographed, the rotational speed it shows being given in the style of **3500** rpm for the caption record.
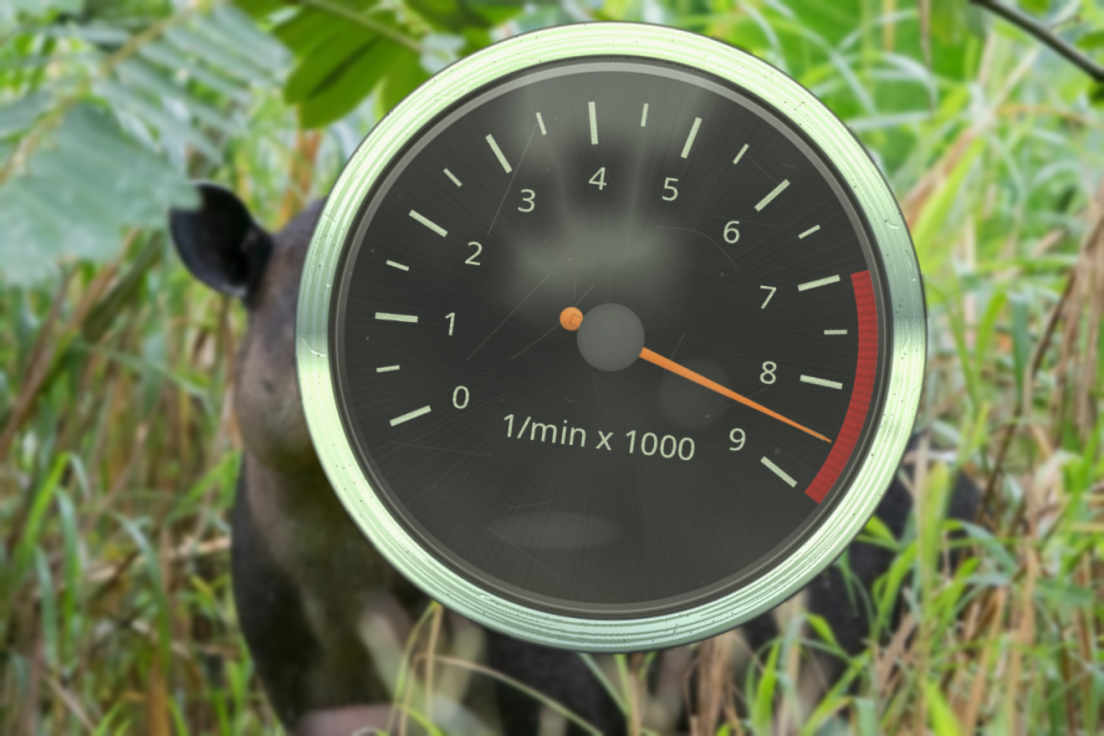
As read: **8500** rpm
